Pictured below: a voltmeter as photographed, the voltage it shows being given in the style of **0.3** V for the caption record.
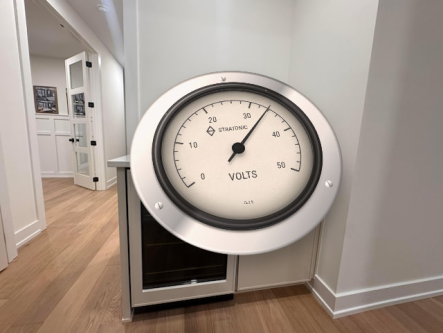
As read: **34** V
